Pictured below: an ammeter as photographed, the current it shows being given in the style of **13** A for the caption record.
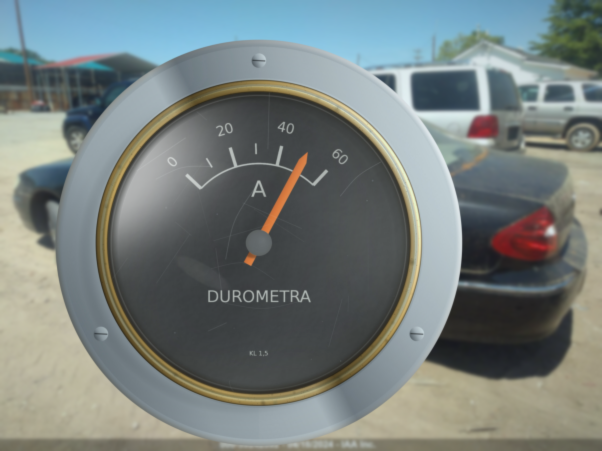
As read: **50** A
